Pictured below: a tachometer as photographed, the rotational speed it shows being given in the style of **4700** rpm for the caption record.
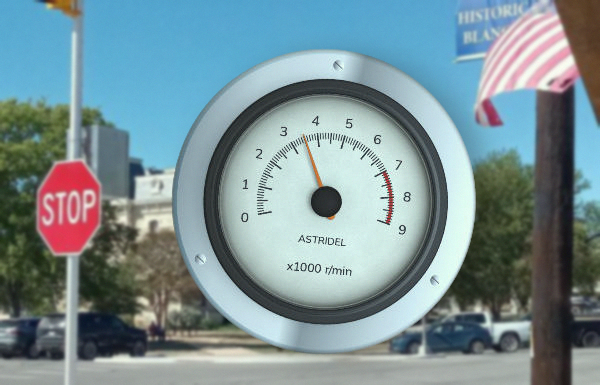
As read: **3500** rpm
